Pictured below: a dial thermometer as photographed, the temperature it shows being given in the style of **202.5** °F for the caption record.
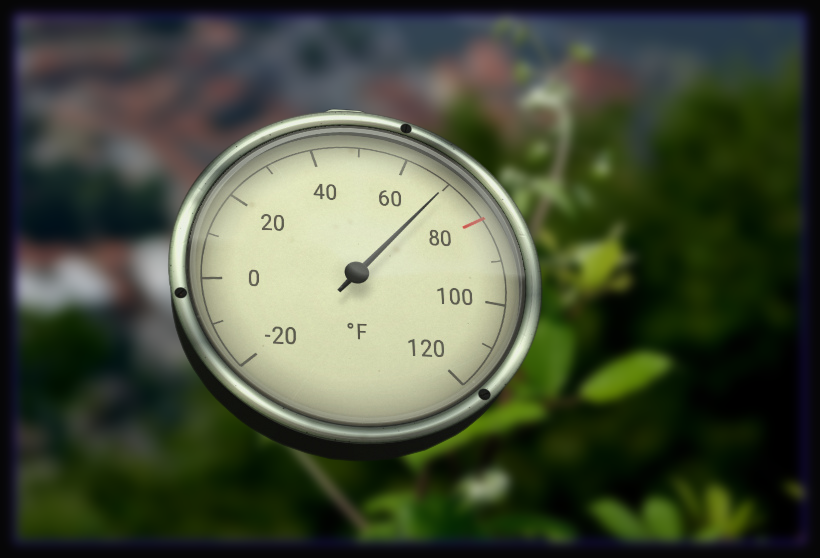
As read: **70** °F
